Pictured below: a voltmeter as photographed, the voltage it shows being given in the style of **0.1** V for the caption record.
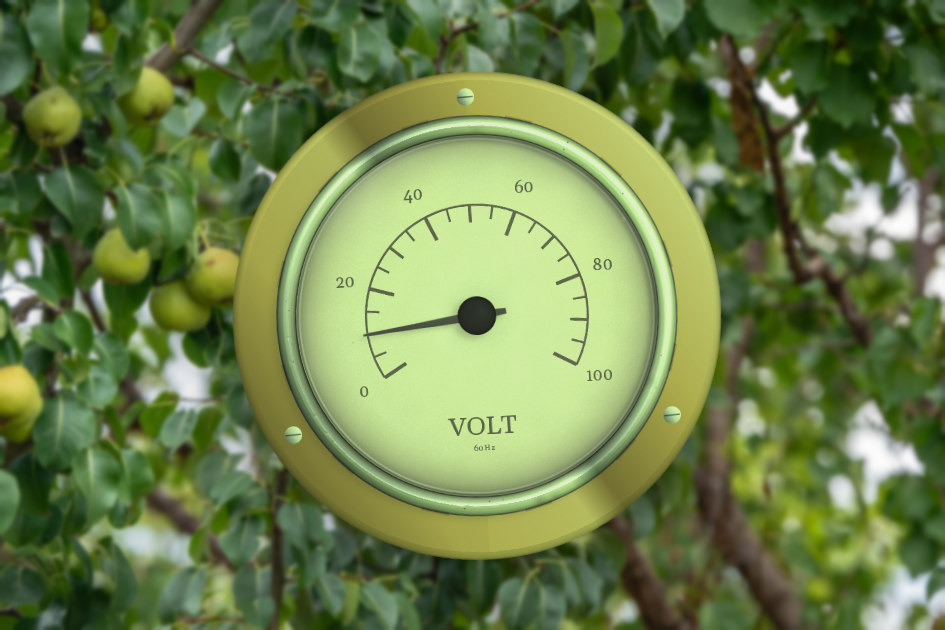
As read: **10** V
